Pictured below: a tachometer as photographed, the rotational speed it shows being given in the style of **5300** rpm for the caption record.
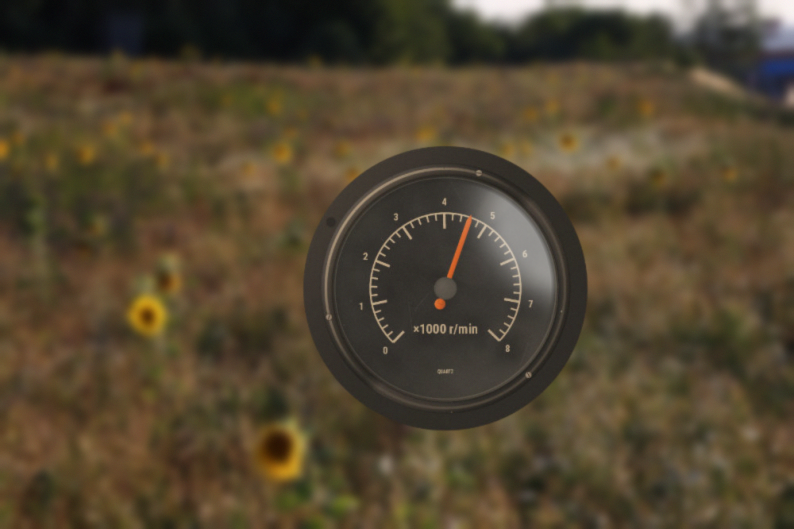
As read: **4600** rpm
